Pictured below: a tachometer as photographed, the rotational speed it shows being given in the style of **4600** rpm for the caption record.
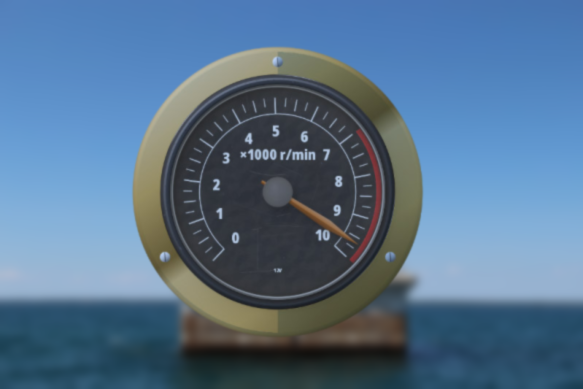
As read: **9625** rpm
